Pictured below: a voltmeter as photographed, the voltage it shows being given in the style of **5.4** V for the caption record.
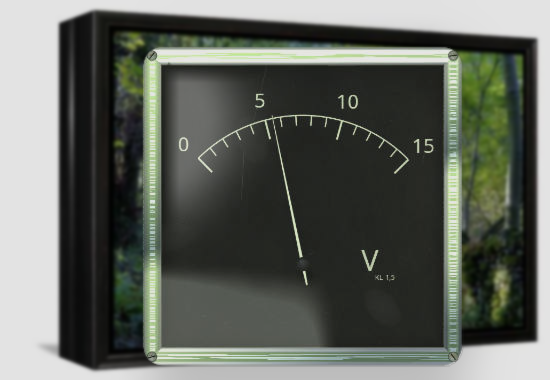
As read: **5.5** V
